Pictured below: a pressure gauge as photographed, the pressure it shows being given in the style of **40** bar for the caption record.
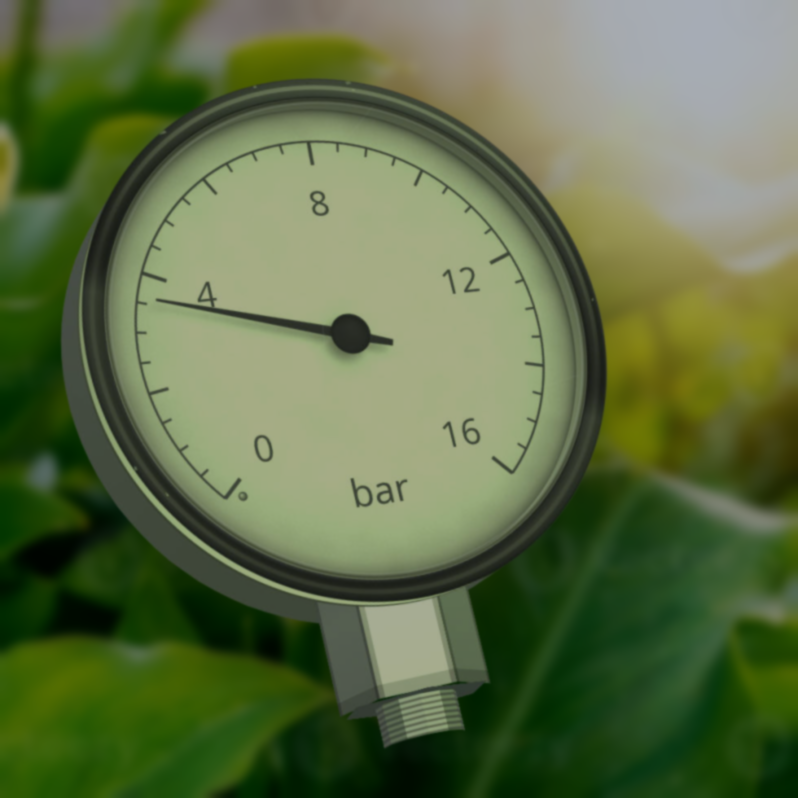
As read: **3.5** bar
